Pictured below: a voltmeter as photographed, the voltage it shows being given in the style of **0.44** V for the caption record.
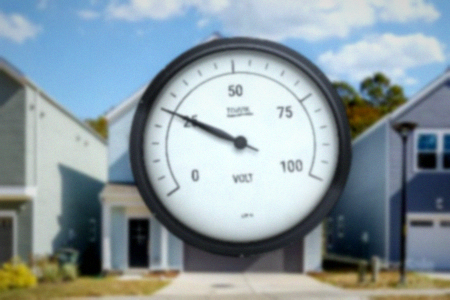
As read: **25** V
